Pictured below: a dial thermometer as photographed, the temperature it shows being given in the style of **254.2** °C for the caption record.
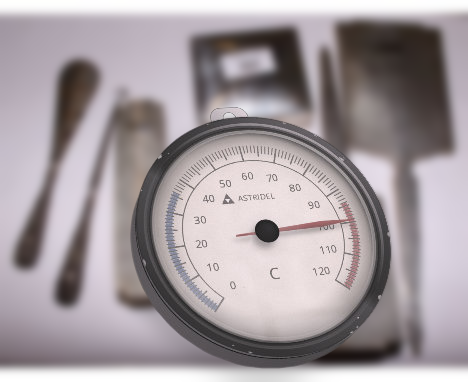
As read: **100** °C
